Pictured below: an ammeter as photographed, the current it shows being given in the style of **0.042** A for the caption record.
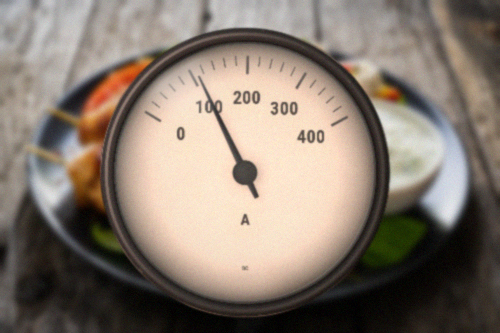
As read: **110** A
